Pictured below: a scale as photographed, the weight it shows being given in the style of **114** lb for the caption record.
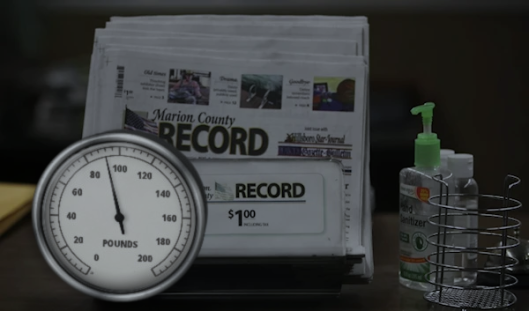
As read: **92** lb
